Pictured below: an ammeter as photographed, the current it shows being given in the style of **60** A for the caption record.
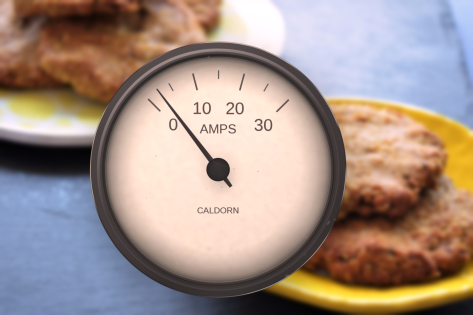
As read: **2.5** A
